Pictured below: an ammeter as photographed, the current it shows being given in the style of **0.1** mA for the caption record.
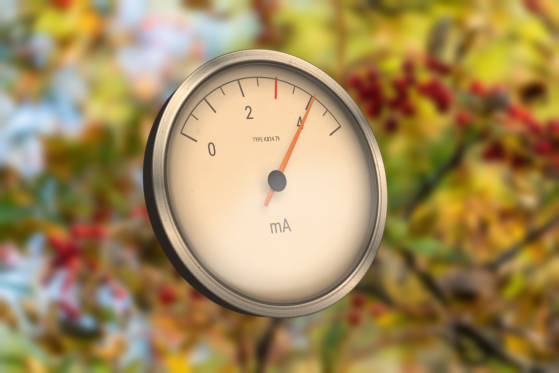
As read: **4** mA
